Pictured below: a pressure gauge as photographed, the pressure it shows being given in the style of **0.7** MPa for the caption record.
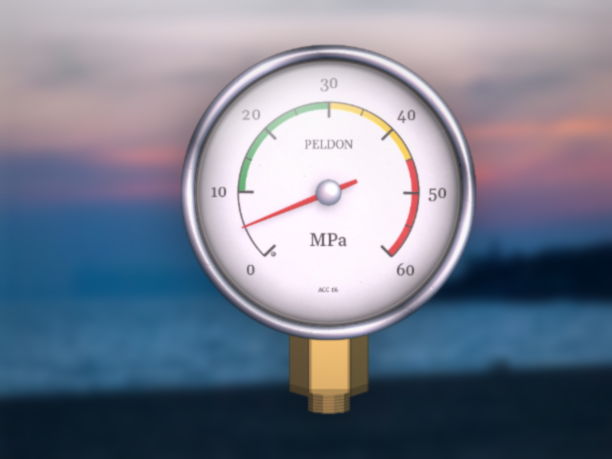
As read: **5** MPa
